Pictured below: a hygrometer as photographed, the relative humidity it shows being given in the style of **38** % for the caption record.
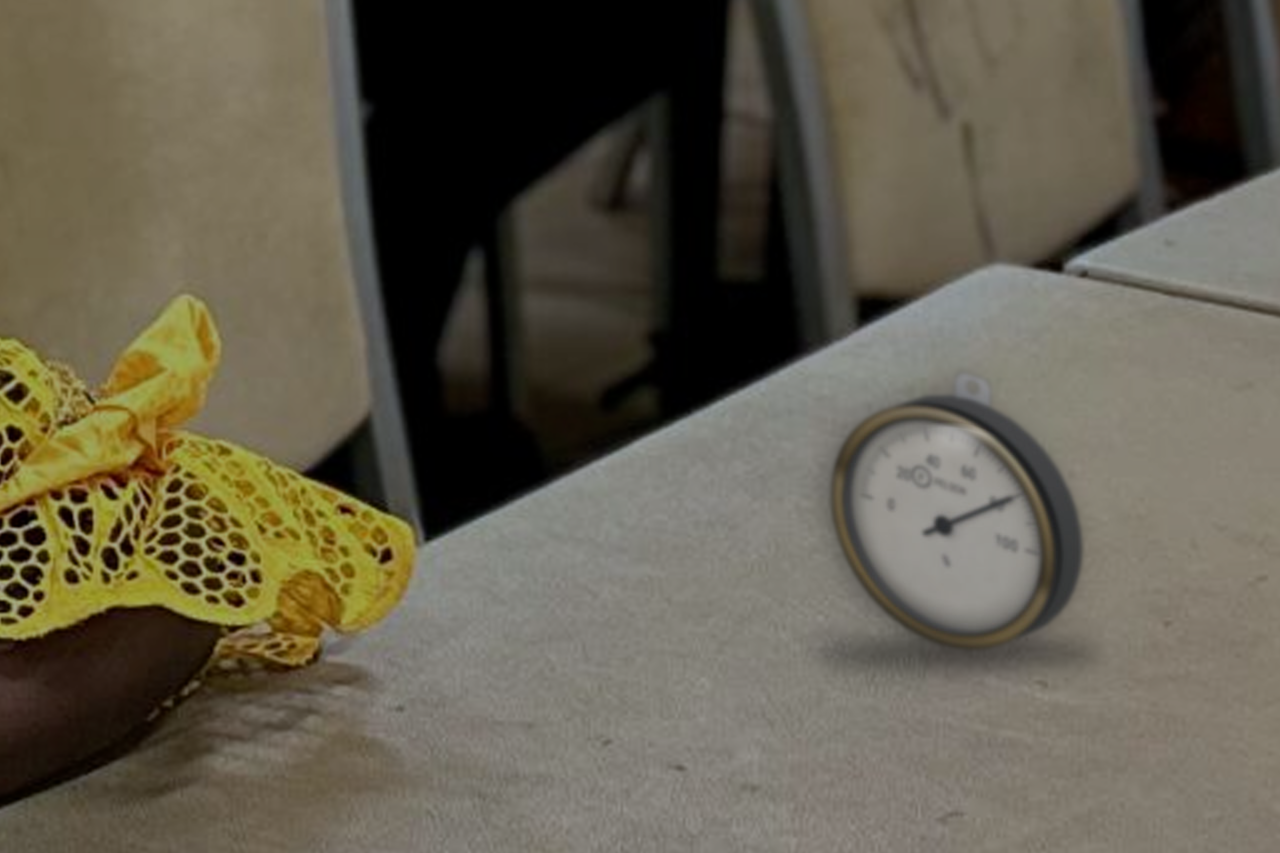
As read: **80** %
